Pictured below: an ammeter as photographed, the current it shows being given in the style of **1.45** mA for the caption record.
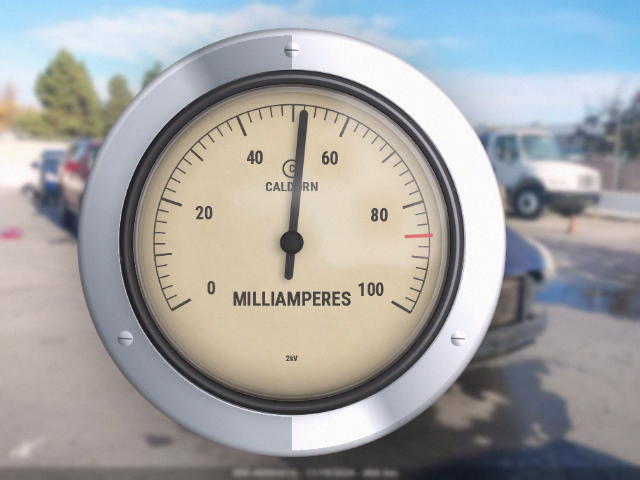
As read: **52** mA
